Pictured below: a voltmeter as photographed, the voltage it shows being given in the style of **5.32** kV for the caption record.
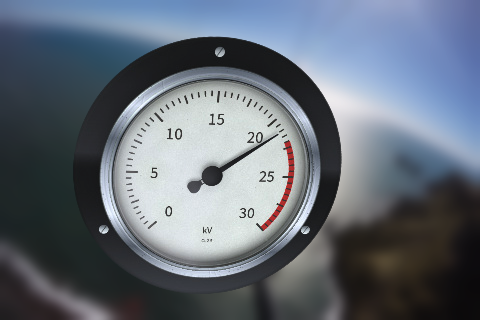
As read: **21** kV
